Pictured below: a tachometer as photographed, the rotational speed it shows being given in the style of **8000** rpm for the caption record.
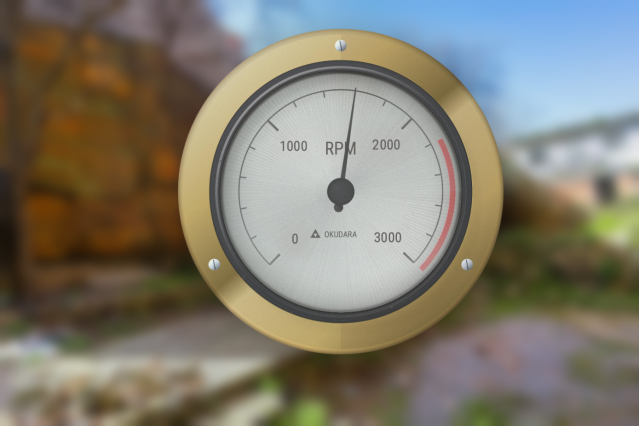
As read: **1600** rpm
